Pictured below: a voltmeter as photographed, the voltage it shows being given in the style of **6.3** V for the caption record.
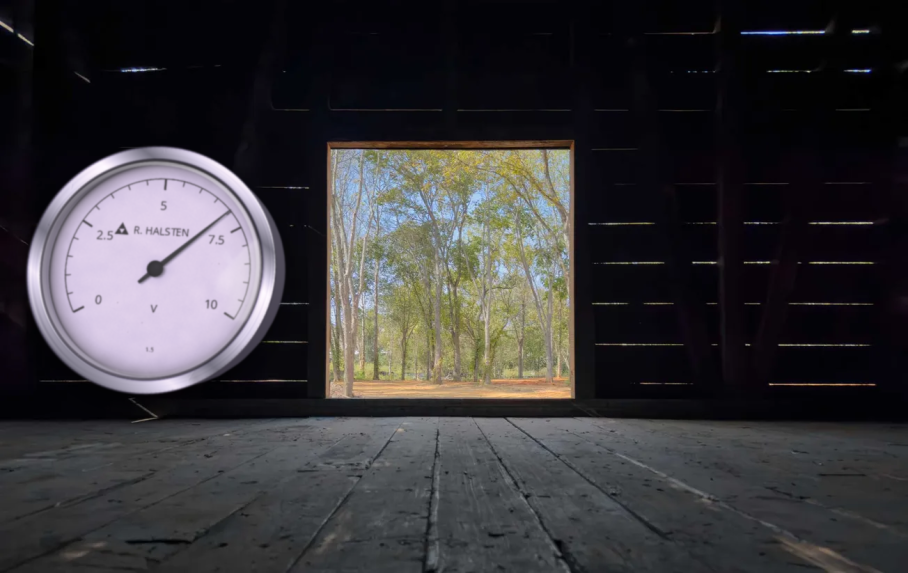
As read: **7** V
